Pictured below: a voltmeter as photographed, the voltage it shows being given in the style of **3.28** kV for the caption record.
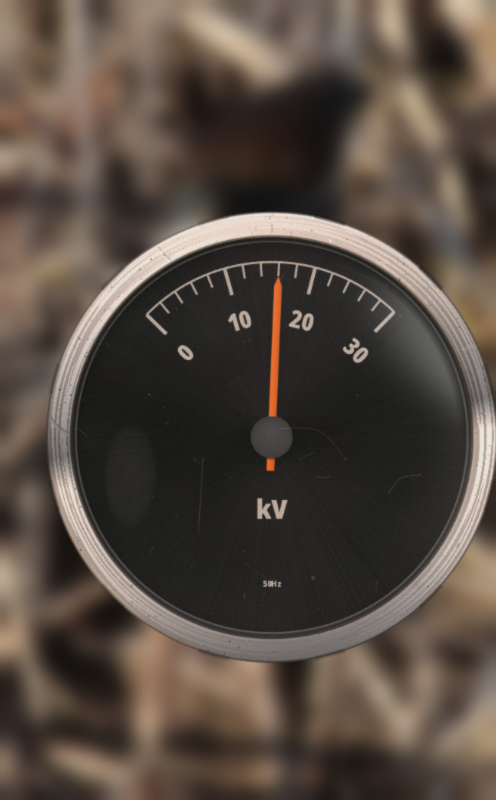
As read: **16** kV
